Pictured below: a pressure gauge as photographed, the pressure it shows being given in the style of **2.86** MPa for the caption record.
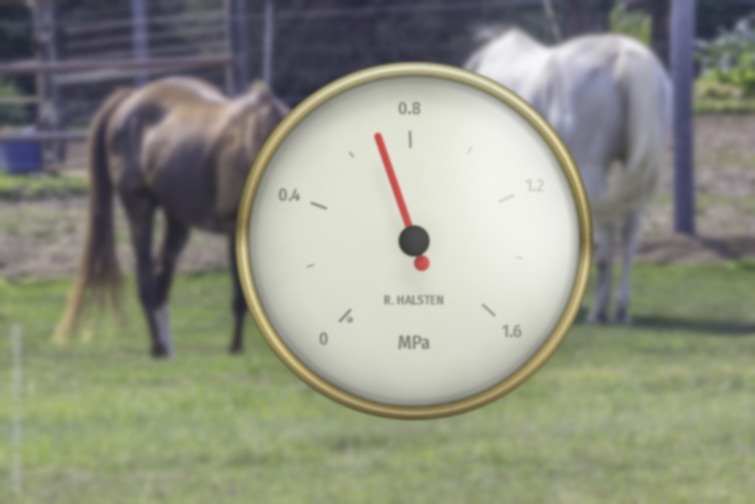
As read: **0.7** MPa
